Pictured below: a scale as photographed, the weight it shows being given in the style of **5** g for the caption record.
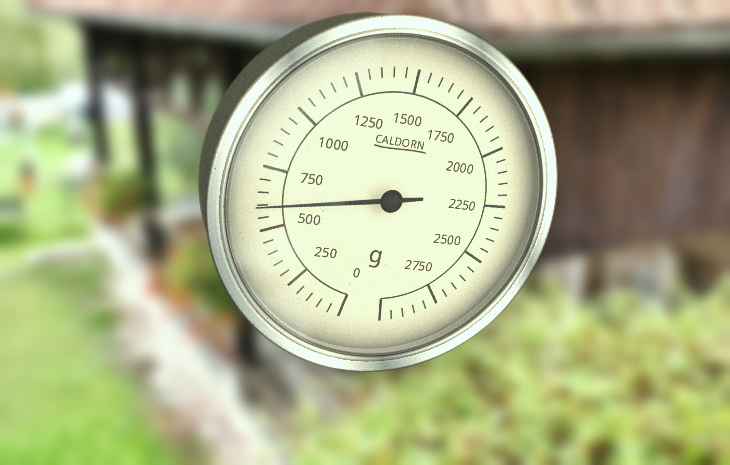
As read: **600** g
